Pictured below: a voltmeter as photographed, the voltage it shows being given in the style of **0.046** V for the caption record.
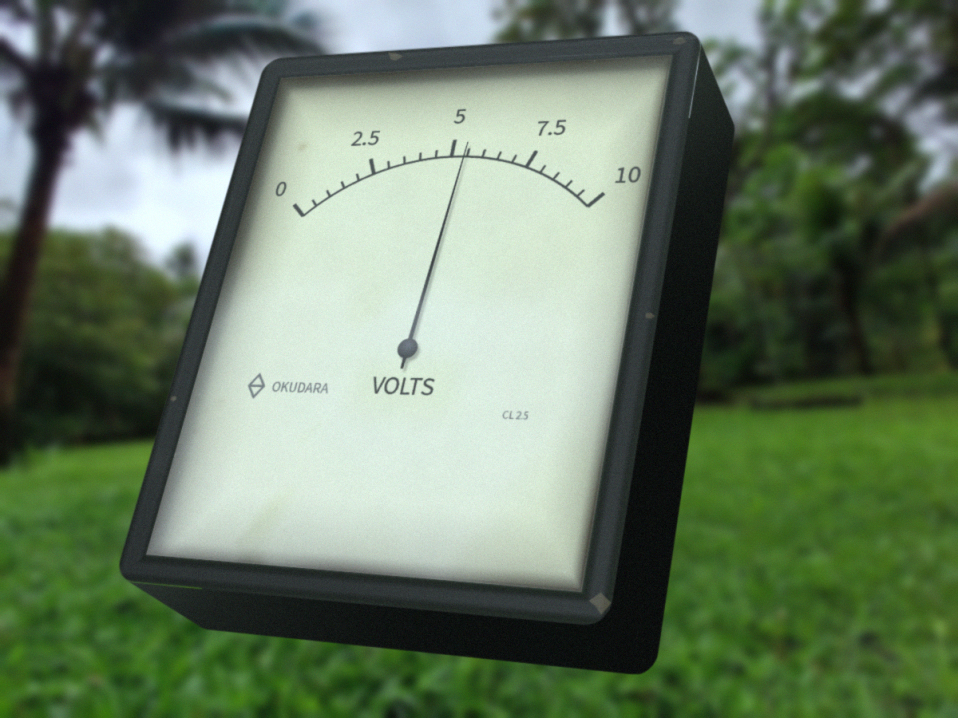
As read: **5.5** V
